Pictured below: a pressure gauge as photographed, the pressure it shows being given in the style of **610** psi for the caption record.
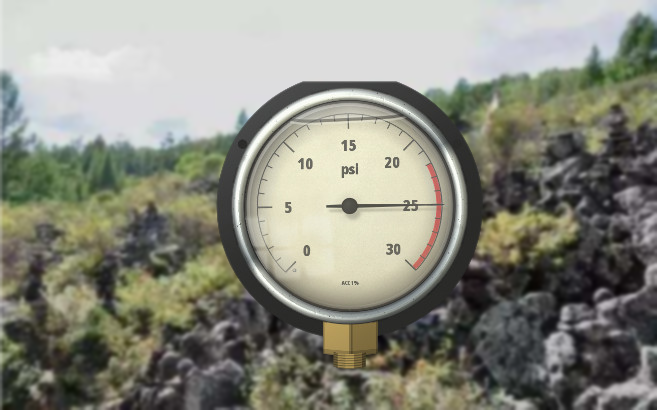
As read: **25** psi
